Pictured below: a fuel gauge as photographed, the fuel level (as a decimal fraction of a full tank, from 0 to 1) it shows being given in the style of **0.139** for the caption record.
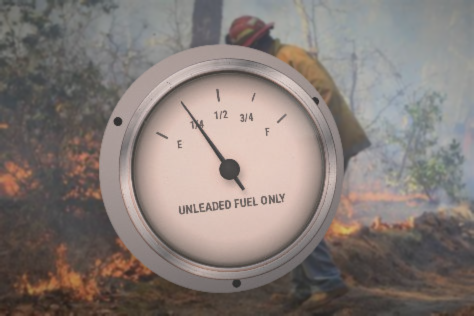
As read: **0.25**
